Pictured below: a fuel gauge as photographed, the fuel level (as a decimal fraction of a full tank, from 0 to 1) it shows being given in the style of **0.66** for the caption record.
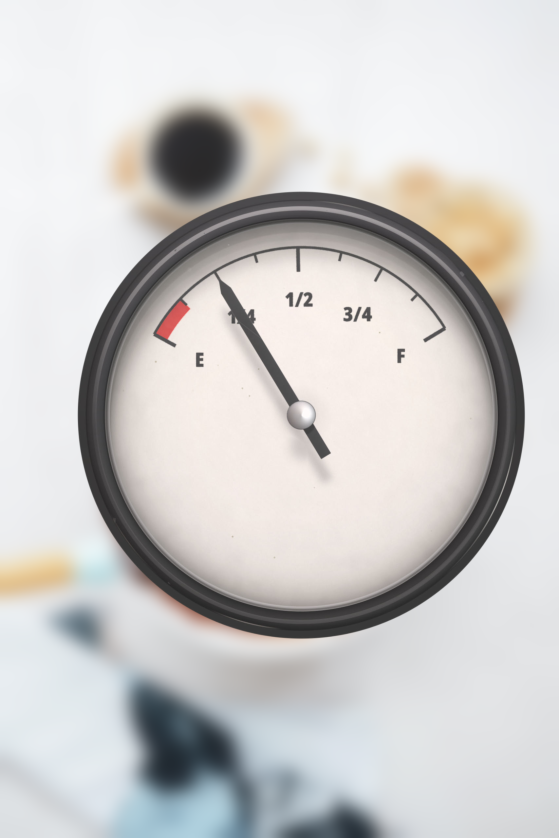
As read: **0.25**
